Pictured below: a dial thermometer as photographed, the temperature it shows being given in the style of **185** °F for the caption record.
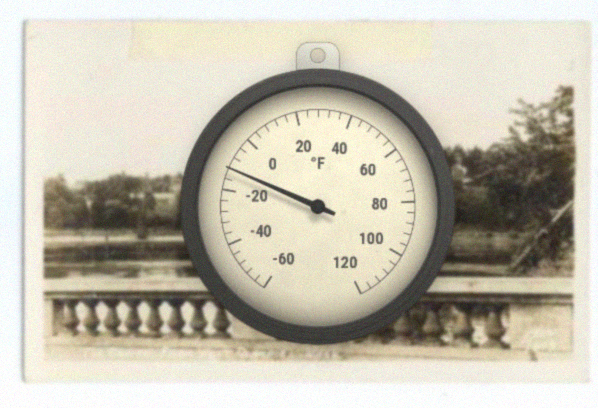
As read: **-12** °F
